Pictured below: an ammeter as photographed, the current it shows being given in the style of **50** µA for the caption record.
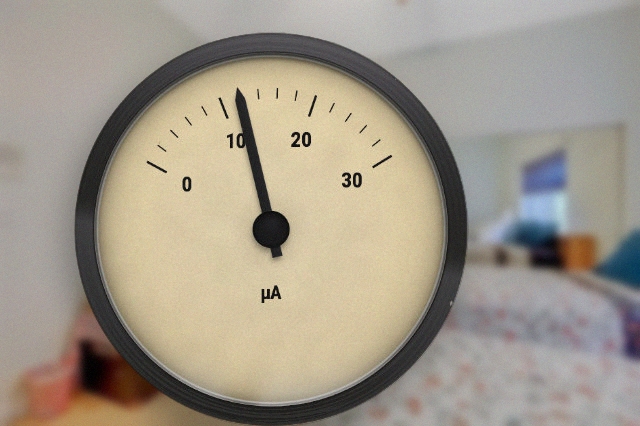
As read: **12** µA
